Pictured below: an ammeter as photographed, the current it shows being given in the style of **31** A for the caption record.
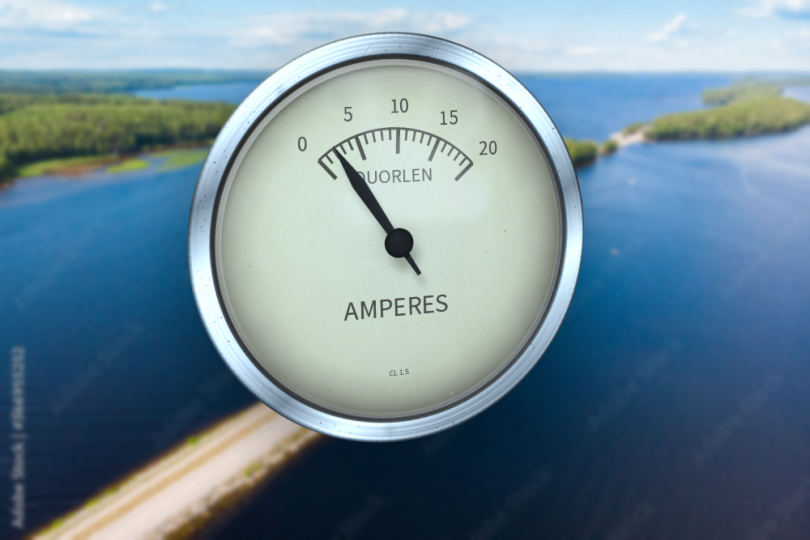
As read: **2** A
